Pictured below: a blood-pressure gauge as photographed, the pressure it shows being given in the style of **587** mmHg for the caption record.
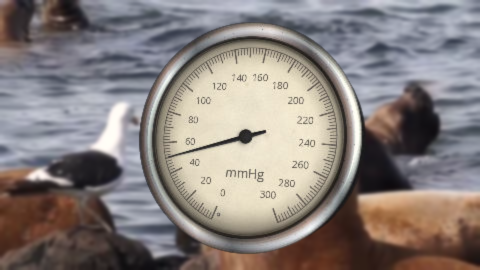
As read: **50** mmHg
